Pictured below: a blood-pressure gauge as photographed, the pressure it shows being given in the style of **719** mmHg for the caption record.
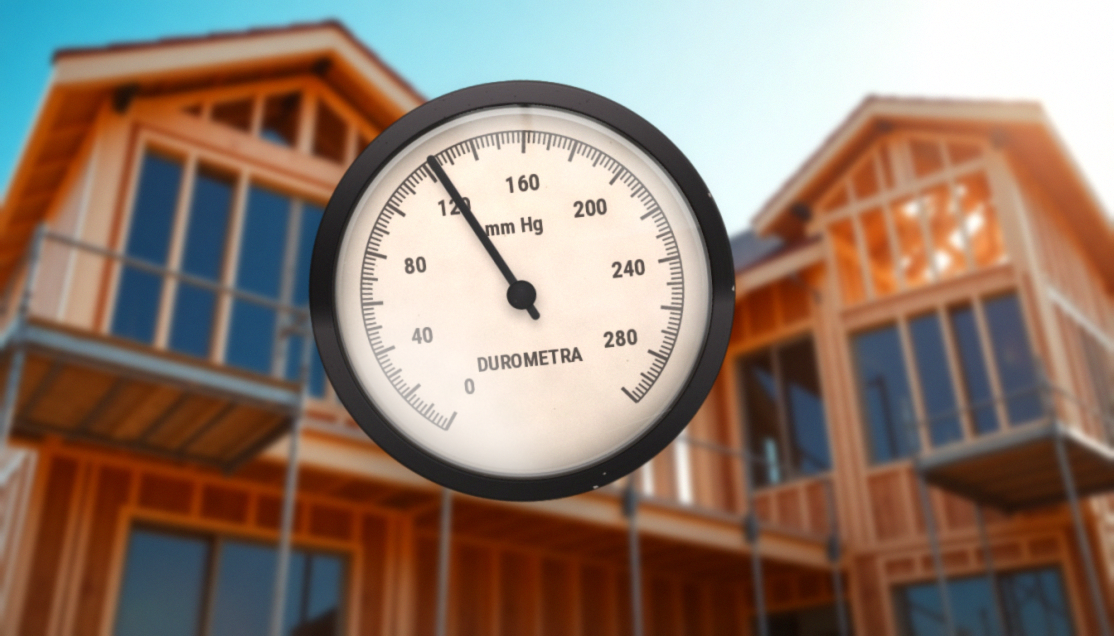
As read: **124** mmHg
